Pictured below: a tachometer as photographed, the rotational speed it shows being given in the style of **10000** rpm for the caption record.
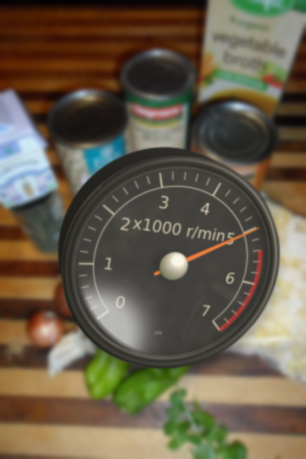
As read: **5000** rpm
